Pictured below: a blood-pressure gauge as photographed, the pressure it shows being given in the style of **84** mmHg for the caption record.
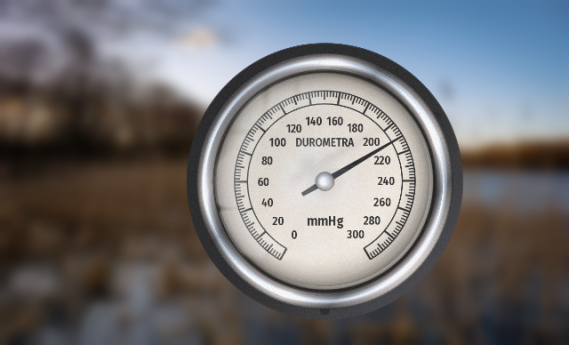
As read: **210** mmHg
